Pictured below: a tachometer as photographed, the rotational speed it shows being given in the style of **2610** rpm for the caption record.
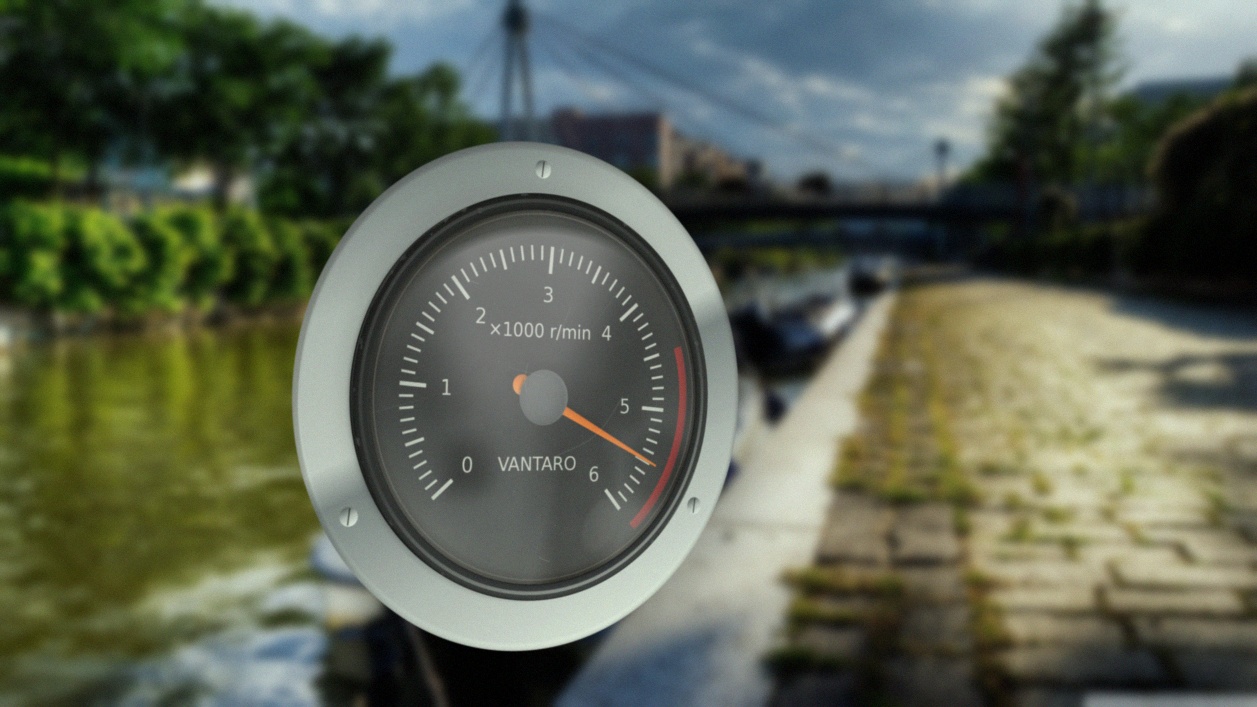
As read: **5500** rpm
